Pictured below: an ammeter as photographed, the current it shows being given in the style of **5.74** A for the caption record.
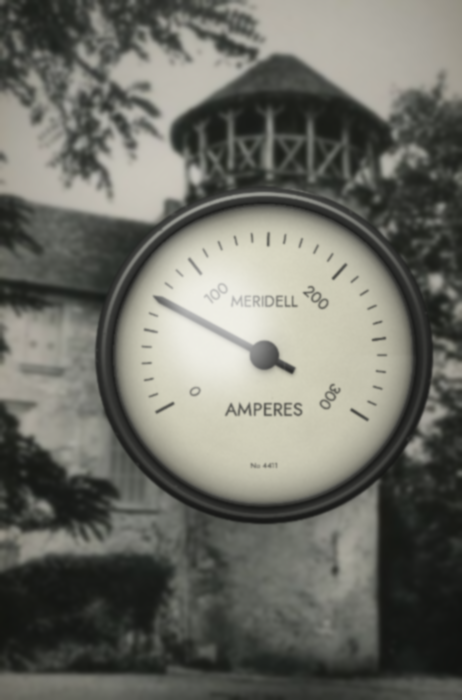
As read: **70** A
